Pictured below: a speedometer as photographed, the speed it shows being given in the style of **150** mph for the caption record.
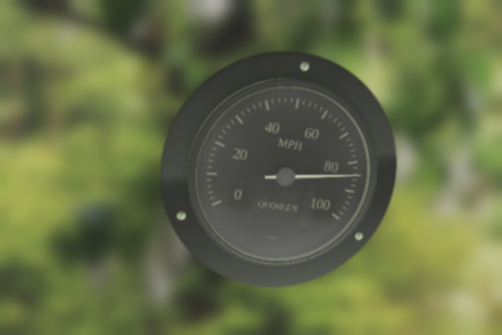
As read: **84** mph
